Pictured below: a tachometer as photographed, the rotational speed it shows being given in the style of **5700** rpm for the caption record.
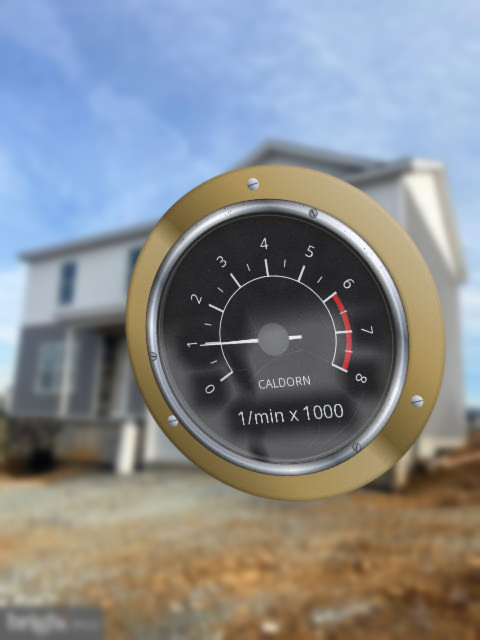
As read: **1000** rpm
